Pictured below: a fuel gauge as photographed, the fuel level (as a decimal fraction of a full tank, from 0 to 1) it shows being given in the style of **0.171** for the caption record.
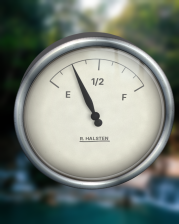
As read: **0.25**
